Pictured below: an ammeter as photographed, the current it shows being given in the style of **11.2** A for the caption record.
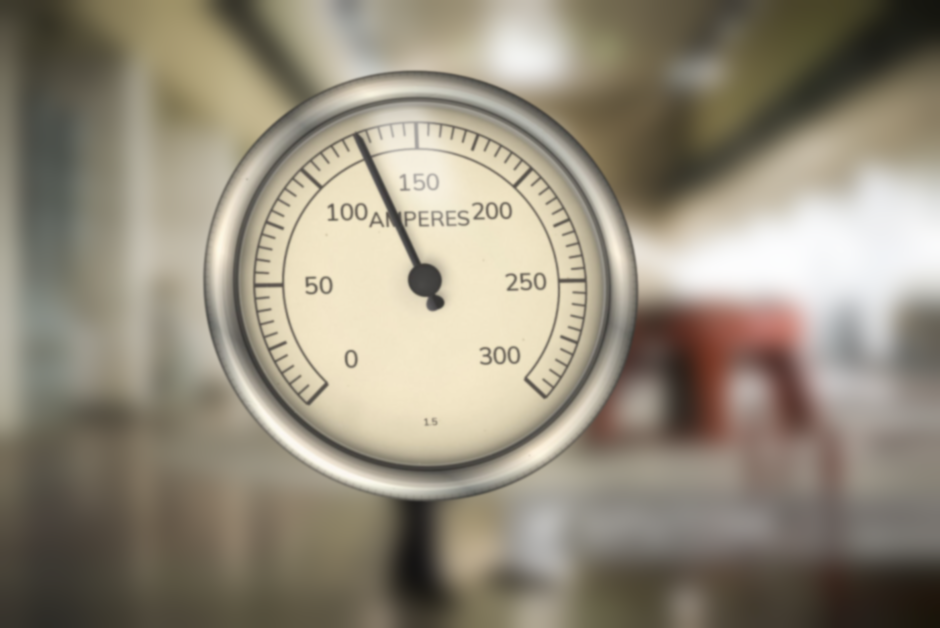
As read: **125** A
